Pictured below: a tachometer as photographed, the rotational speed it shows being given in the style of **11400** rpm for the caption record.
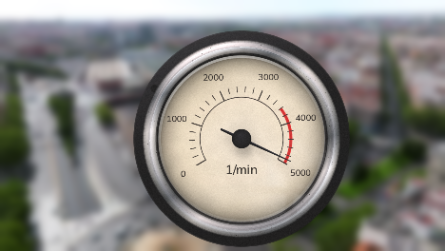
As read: **4900** rpm
